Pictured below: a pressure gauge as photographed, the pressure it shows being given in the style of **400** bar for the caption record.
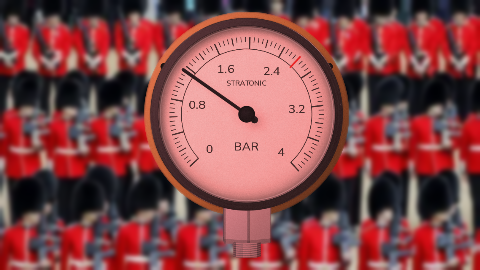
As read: **1.15** bar
